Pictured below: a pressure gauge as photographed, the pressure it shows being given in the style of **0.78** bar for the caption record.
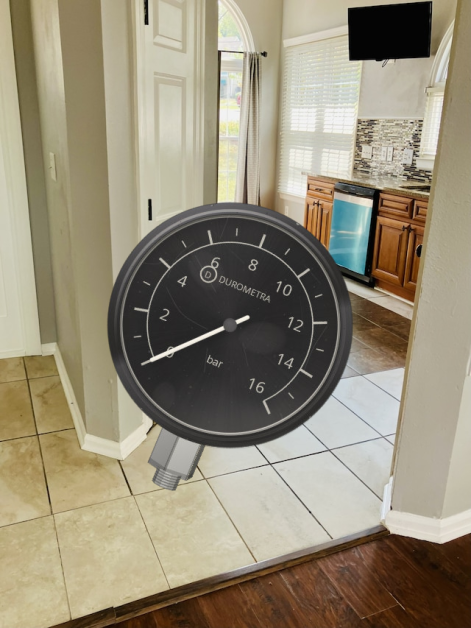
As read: **0** bar
